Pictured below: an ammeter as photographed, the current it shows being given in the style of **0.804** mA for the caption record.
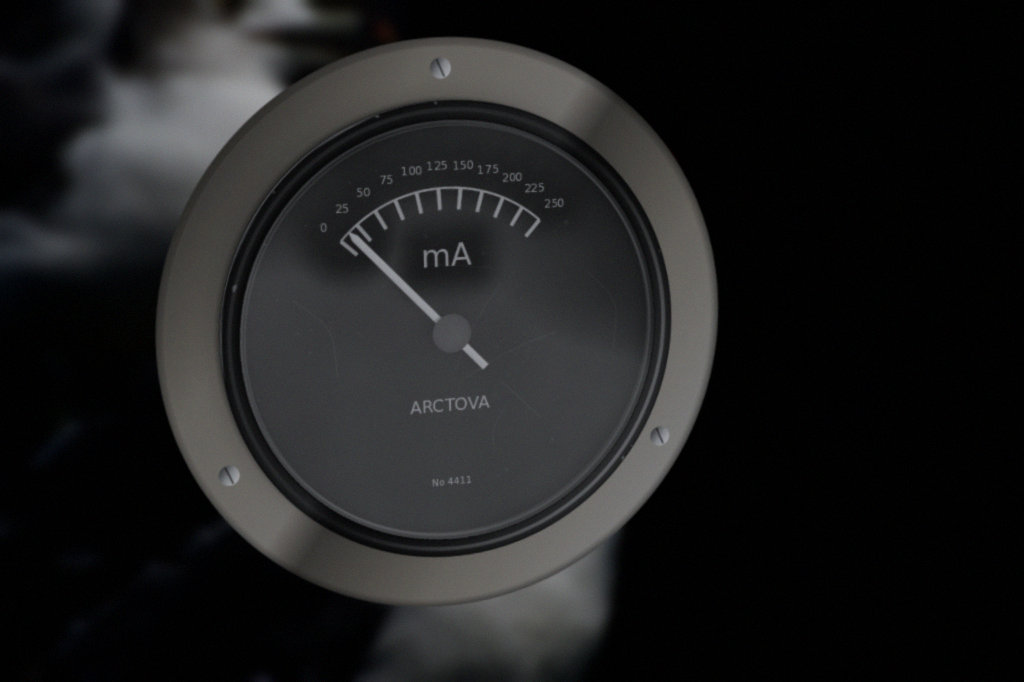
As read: **12.5** mA
